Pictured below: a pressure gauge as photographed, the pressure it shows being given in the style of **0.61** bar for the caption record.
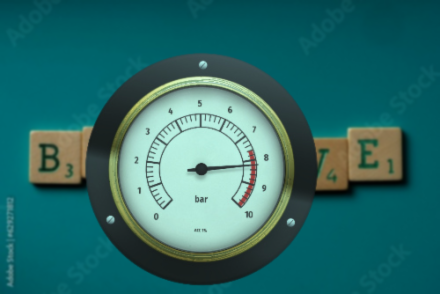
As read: **8.2** bar
